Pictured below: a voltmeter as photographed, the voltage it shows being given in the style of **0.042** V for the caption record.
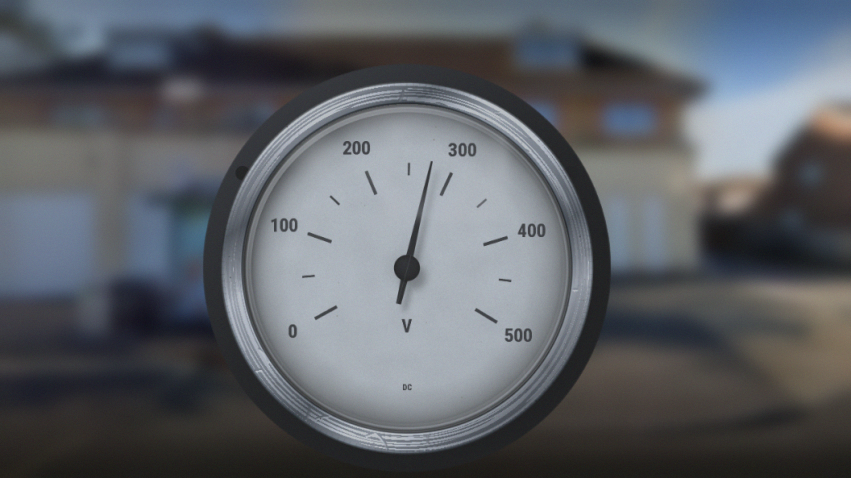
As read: **275** V
